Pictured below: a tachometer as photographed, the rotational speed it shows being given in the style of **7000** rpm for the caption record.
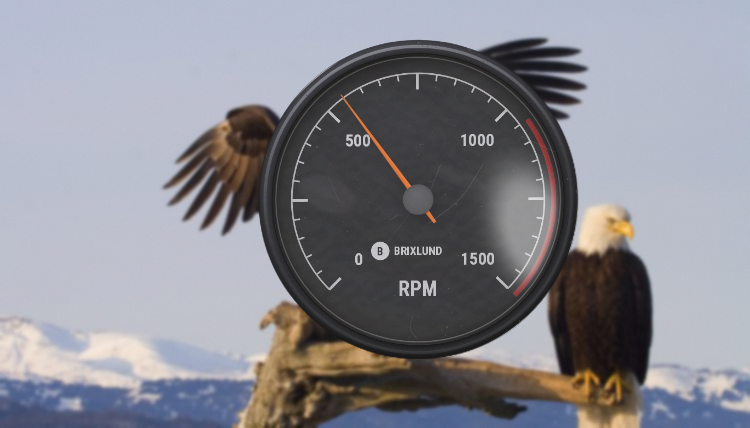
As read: **550** rpm
